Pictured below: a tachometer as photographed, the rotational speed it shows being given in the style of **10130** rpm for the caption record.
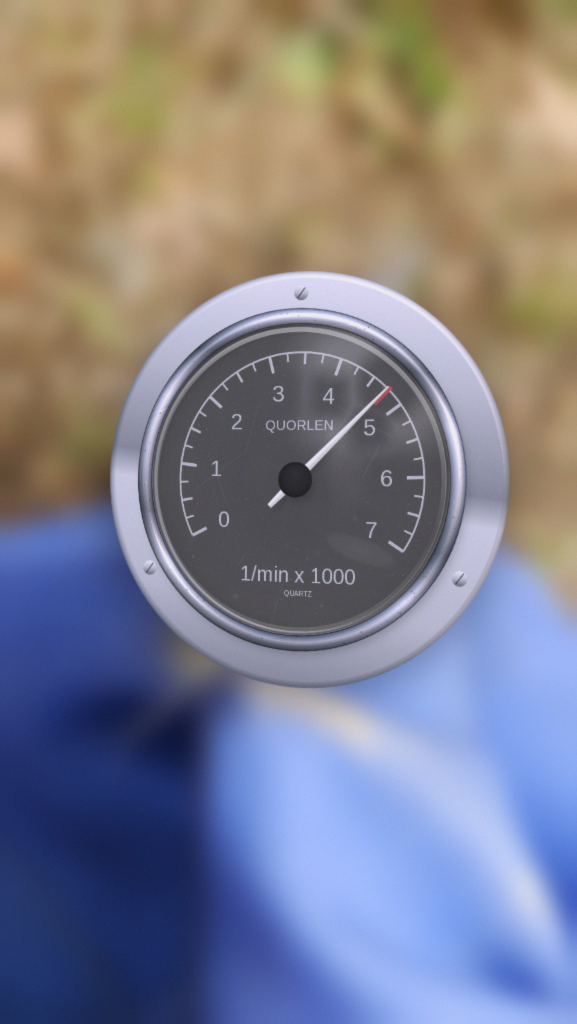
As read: **4750** rpm
